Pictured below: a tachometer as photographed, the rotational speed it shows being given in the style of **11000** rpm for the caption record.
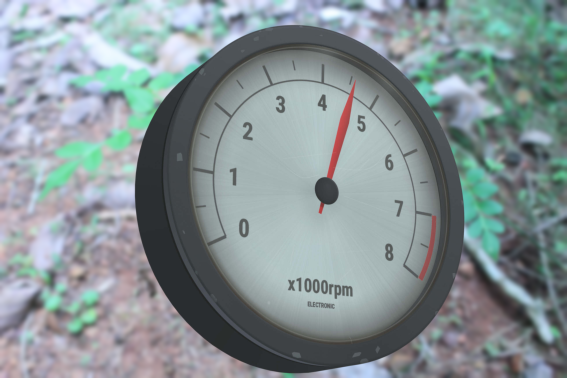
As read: **4500** rpm
